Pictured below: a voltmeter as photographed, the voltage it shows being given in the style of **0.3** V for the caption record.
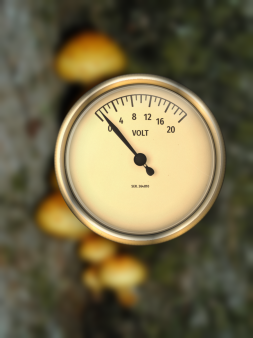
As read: **1** V
